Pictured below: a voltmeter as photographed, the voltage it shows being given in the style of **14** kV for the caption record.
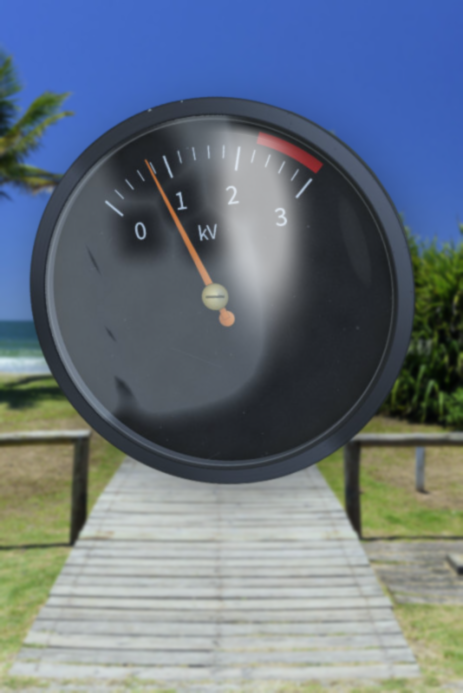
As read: **0.8** kV
